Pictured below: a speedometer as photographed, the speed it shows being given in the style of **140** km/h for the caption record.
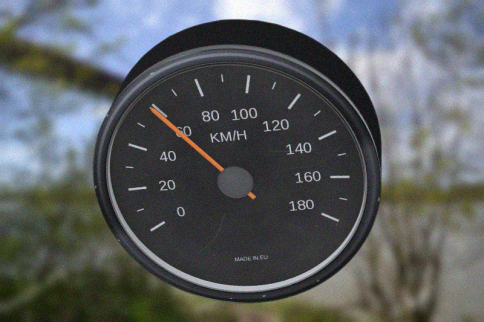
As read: **60** km/h
